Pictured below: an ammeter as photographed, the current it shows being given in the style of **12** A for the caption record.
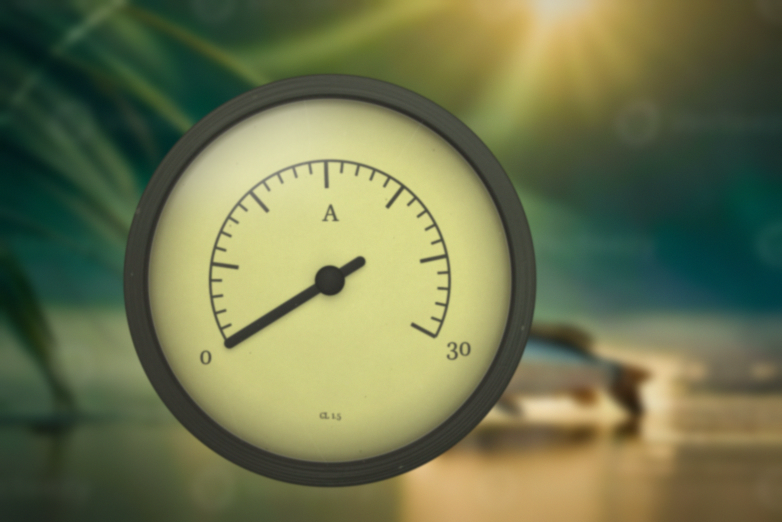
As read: **0** A
